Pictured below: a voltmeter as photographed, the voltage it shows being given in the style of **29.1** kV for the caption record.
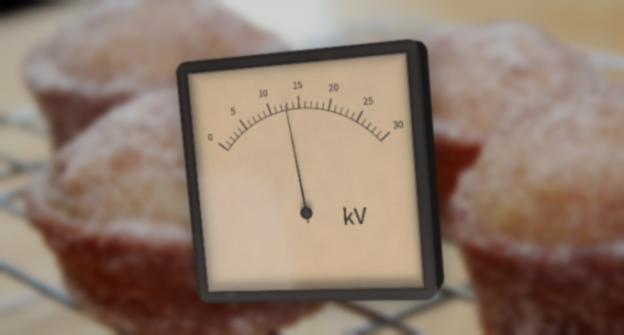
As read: **13** kV
